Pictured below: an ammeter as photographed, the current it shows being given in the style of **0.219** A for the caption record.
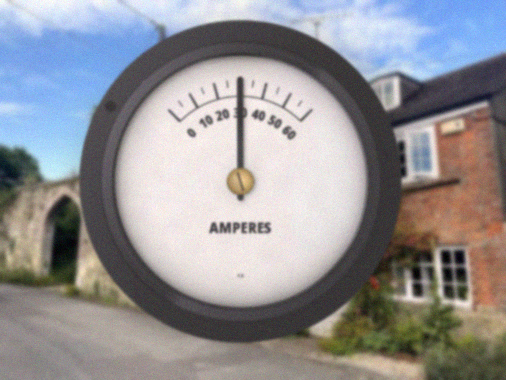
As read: **30** A
